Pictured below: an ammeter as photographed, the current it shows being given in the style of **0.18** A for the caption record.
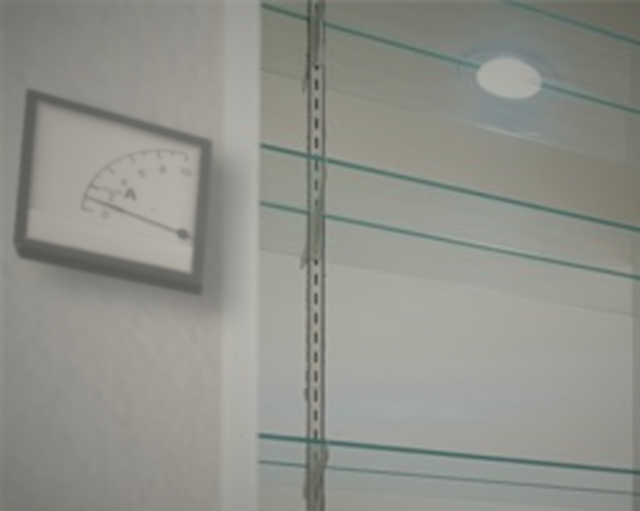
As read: **1** A
